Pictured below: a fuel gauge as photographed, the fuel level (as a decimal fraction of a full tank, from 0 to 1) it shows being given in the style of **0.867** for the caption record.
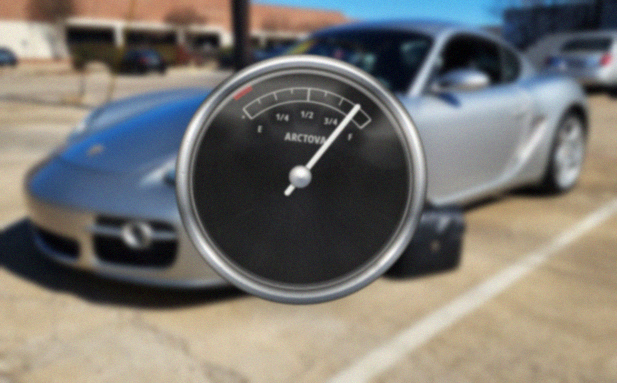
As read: **0.875**
